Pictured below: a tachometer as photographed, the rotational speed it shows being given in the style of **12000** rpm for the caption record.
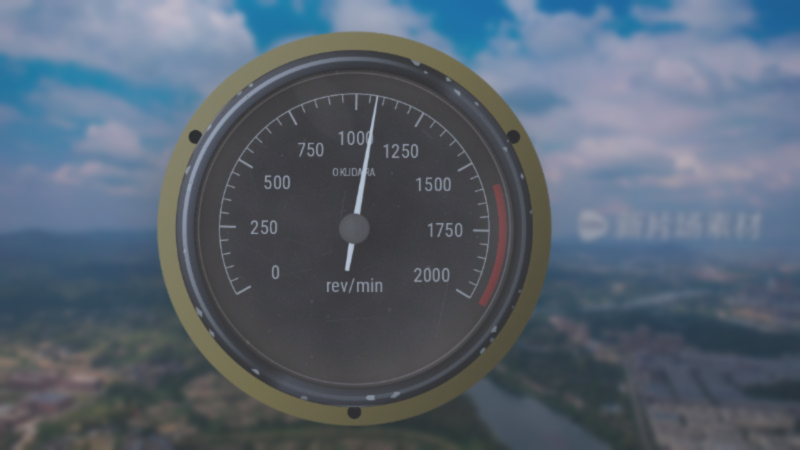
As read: **1075** rpm
